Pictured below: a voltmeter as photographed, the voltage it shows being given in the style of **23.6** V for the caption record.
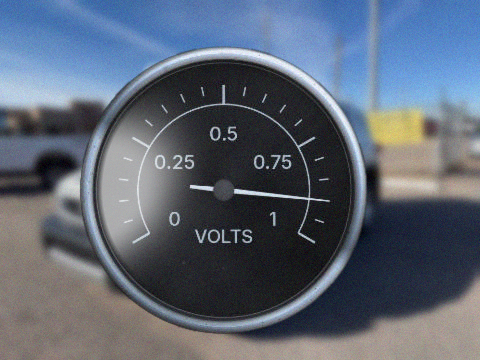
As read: **0.9** V
